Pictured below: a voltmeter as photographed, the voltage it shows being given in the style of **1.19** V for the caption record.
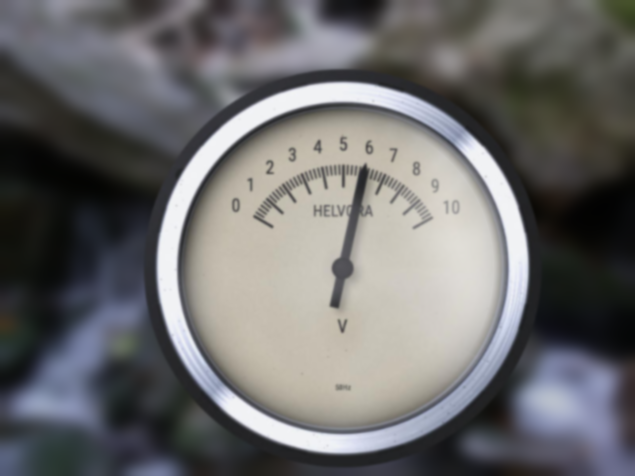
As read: **6** V
